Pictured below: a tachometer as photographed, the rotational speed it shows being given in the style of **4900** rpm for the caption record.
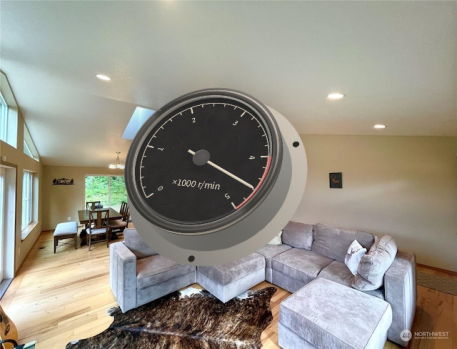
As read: **4600** rpm
